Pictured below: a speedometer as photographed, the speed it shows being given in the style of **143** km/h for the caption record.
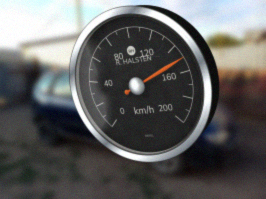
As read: **150** km/h
